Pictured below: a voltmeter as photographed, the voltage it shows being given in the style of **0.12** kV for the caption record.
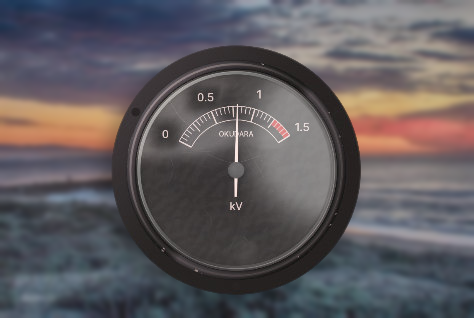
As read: **0.8** kV
